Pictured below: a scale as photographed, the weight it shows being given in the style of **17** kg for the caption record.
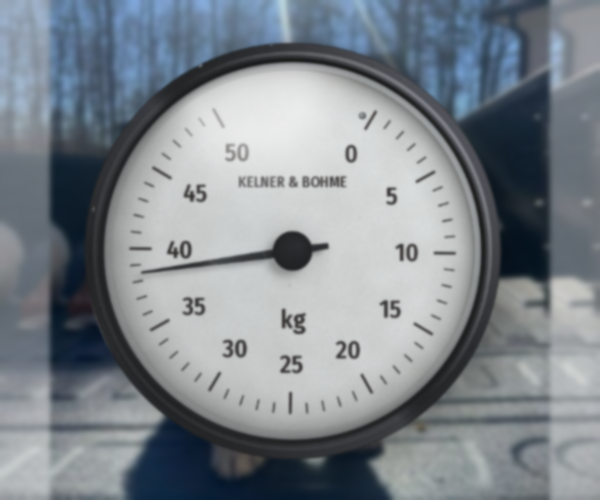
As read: **38.5** kg
